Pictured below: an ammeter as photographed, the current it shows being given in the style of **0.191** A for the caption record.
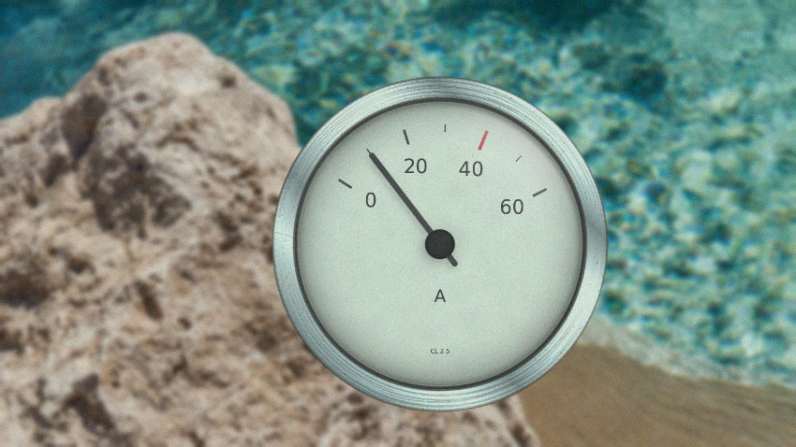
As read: **10** A
